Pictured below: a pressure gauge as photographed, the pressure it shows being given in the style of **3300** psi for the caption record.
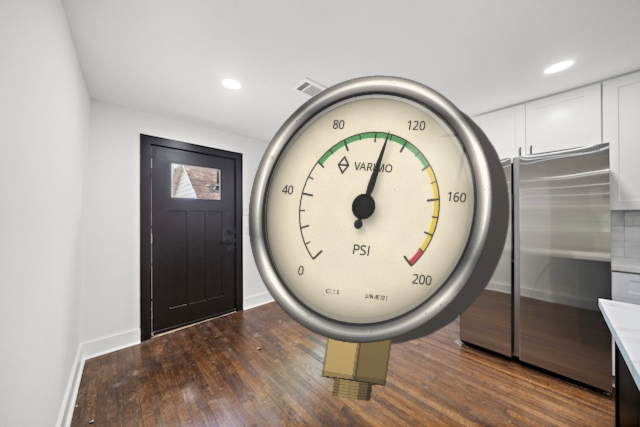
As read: **110** psi
